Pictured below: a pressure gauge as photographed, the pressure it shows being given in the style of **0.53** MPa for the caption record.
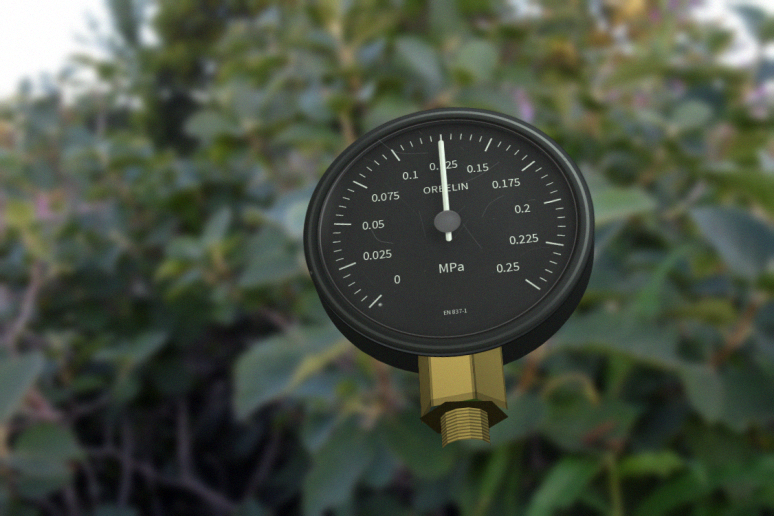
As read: **0.125** MPa
